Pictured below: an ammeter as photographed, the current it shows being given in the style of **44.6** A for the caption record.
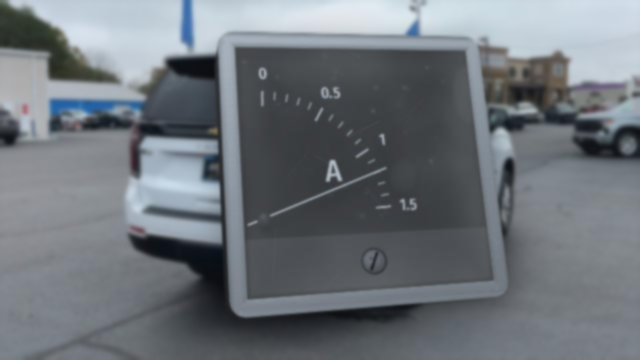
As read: **1.2** A
